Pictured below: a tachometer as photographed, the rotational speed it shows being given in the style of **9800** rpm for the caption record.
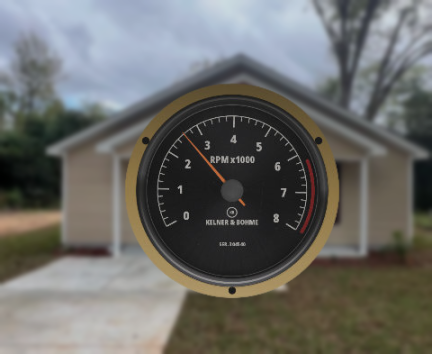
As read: **2600** rpm
